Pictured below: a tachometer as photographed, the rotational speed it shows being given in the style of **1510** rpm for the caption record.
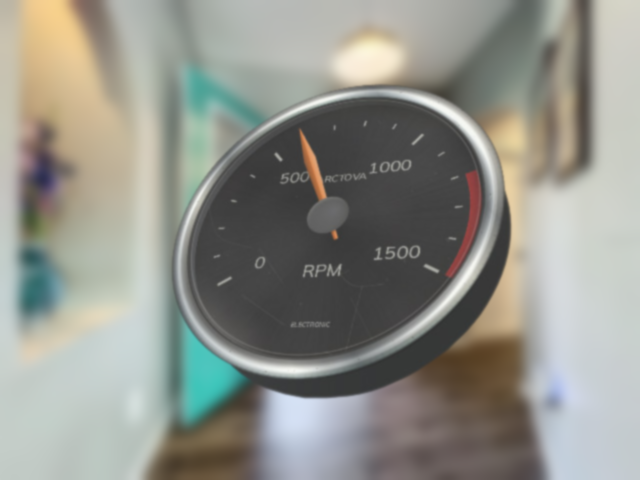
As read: **600** rpm
